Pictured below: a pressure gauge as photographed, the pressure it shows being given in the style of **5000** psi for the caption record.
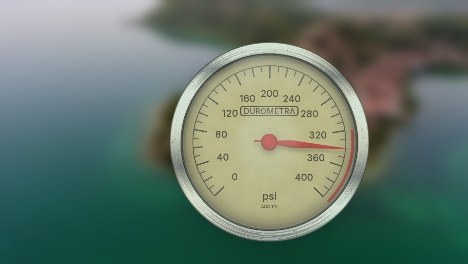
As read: **340** psi
